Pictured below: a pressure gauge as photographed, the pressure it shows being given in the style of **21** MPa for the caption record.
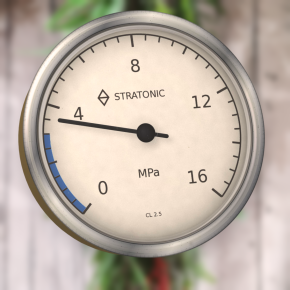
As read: **3.5** MPa
